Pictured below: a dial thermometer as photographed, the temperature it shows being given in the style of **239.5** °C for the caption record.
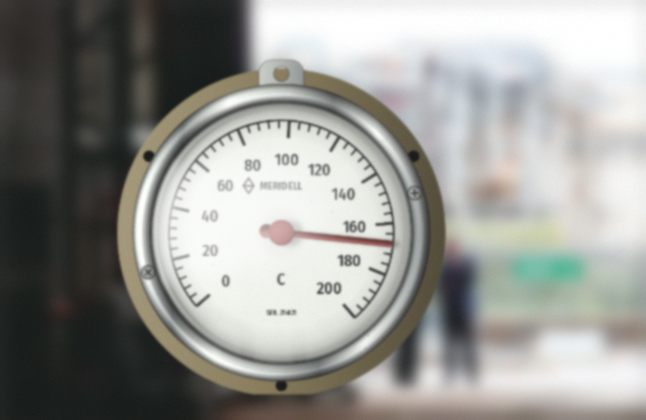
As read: **168** °C
